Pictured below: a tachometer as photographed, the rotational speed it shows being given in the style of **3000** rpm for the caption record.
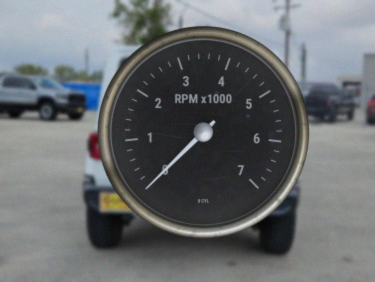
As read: **0** rpm
